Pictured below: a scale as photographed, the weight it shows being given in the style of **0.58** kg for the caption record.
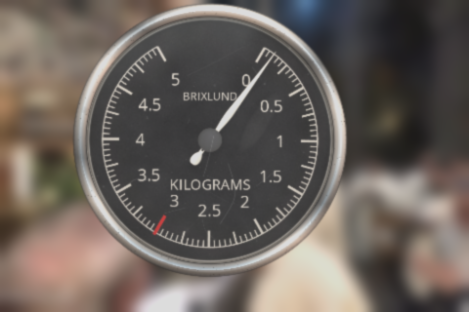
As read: **0.1** kg
